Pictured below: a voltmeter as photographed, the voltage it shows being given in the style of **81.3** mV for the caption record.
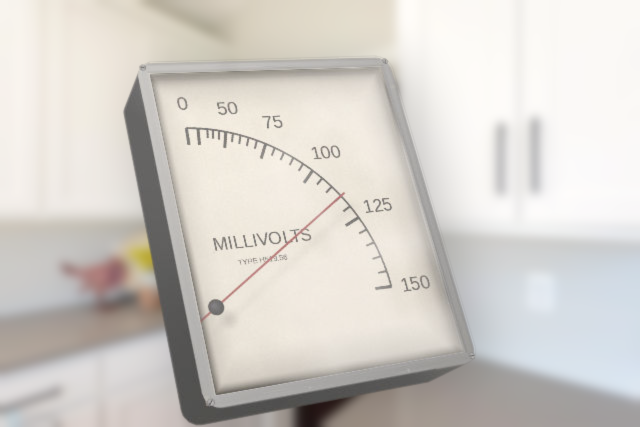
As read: **115** mV
